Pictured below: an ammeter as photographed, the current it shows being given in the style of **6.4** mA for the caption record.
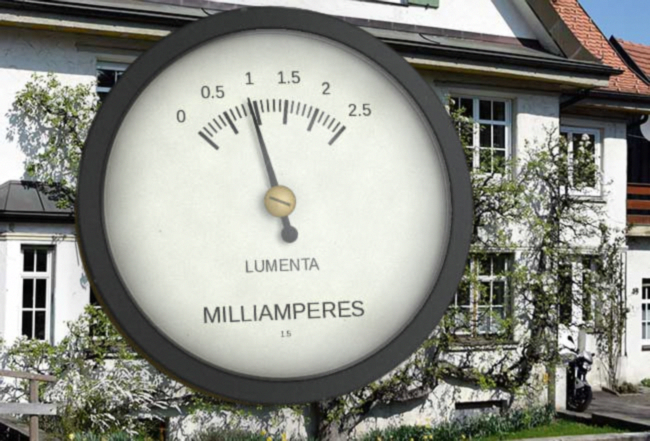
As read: **0.9** mA
